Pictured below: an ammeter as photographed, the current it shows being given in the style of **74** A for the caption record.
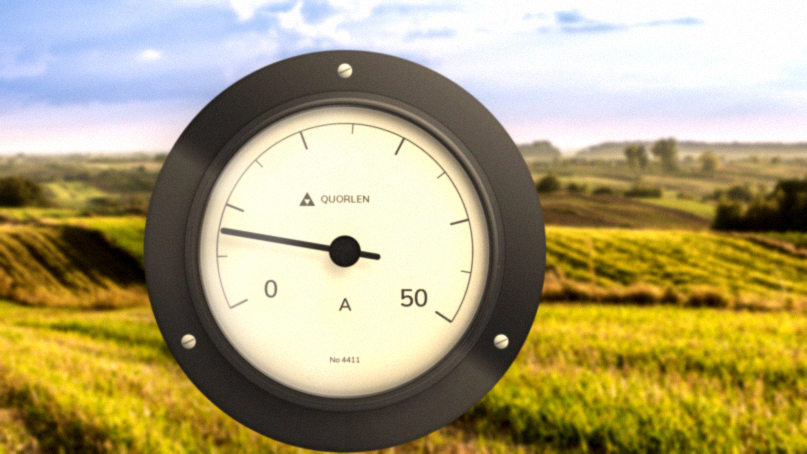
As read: **7.5** A
